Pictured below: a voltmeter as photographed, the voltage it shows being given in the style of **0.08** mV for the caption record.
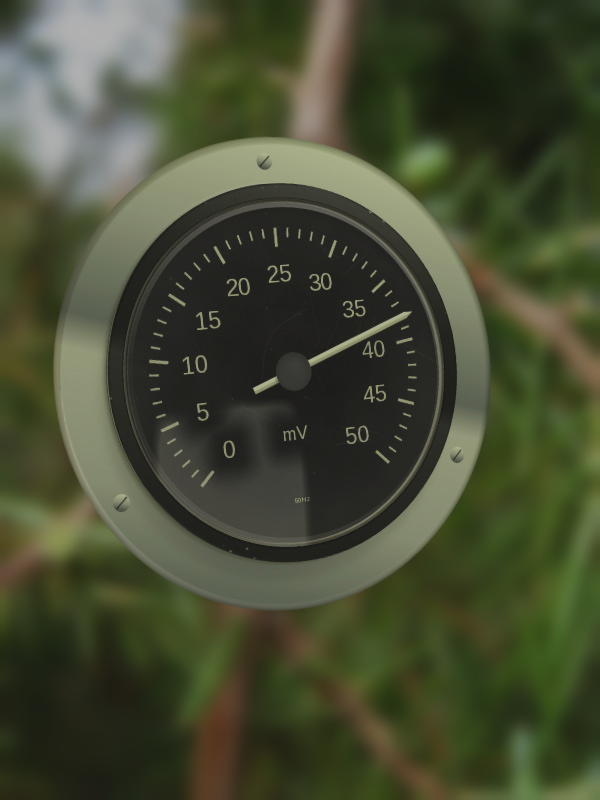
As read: **38** mV
